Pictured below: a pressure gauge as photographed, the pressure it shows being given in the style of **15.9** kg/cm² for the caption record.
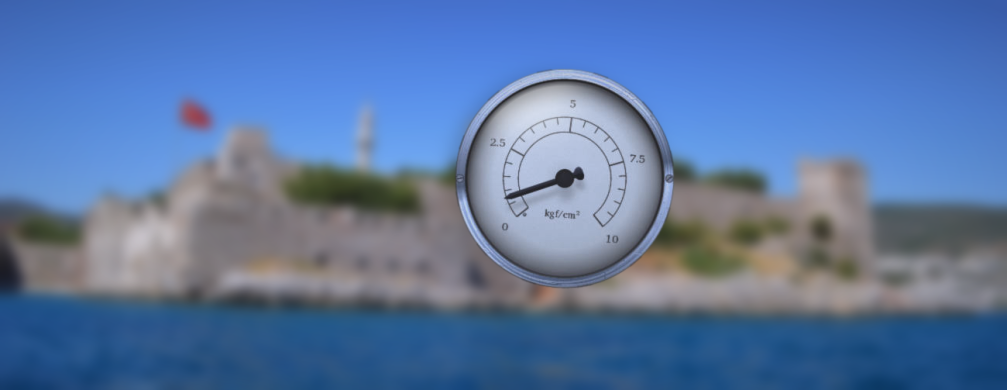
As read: **0.75** kg/cm²
